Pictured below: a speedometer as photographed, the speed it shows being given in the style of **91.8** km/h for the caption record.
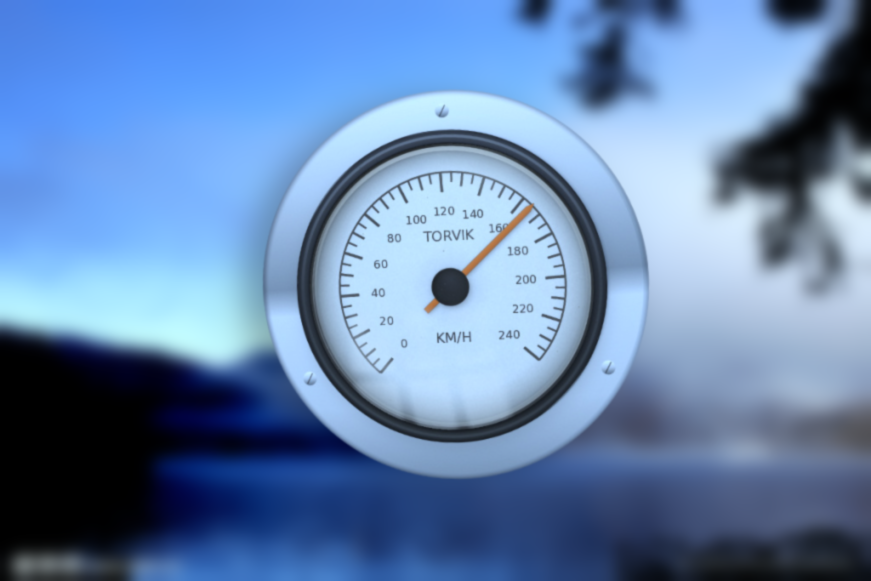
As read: **165** km/h
